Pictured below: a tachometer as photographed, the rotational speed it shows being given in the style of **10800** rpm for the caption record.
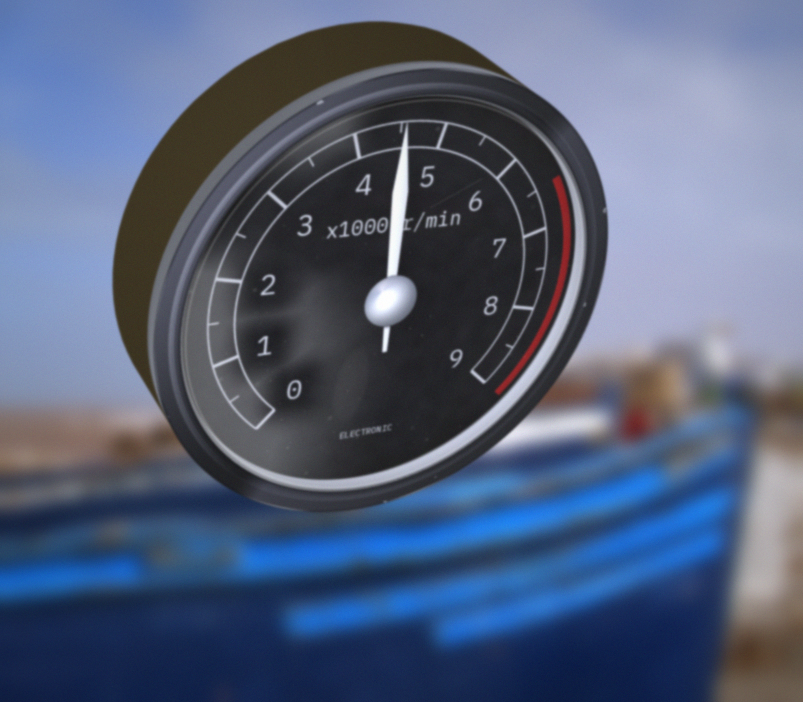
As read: **4500** rpm
